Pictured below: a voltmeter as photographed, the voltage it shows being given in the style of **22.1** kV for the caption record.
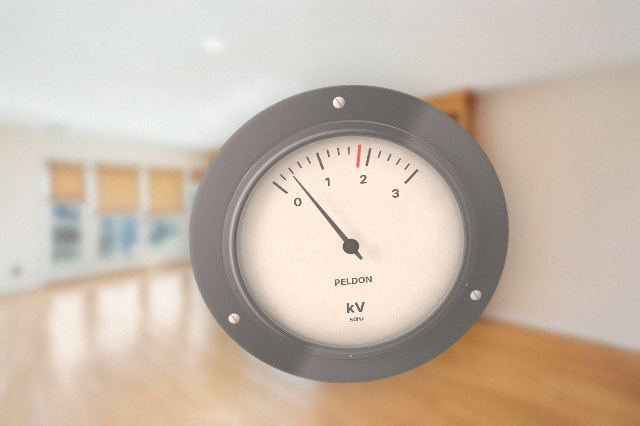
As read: **0.4** kV
